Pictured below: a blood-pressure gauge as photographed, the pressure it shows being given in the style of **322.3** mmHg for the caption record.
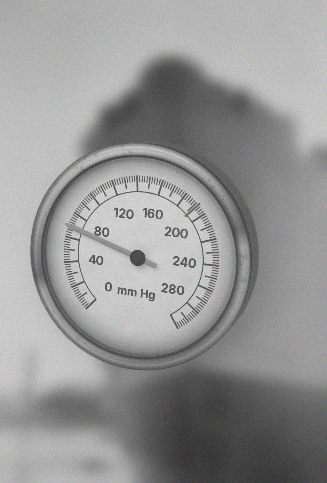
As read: **70** mmHg
